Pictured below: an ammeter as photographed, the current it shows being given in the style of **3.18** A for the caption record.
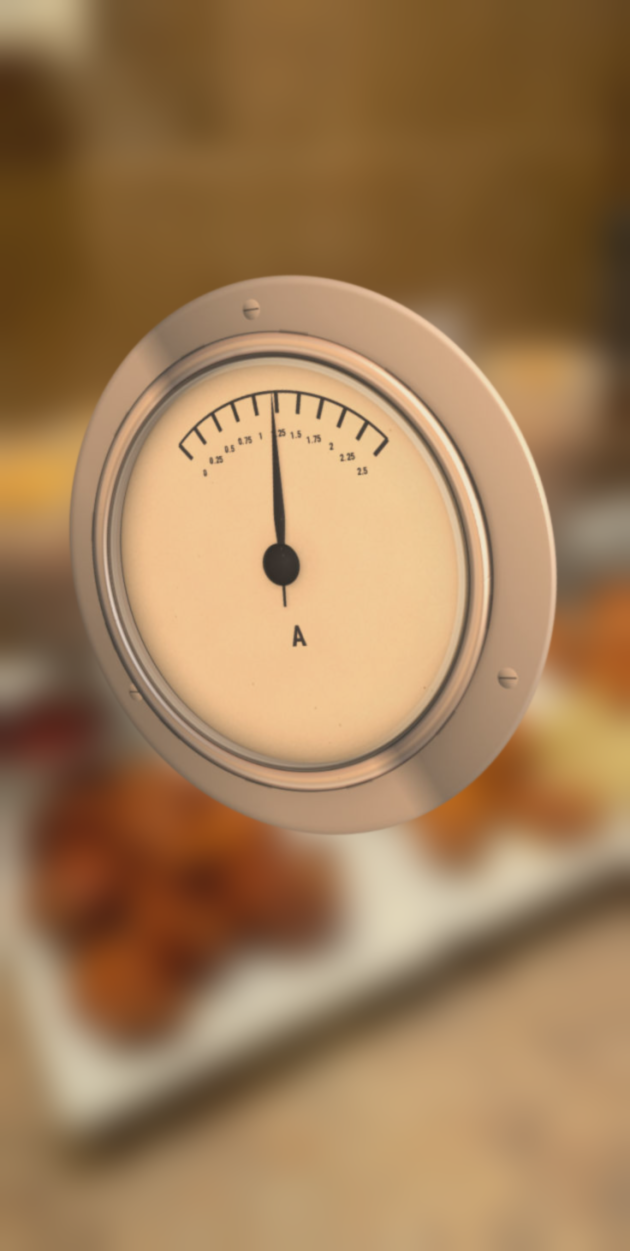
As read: **1.25** A
